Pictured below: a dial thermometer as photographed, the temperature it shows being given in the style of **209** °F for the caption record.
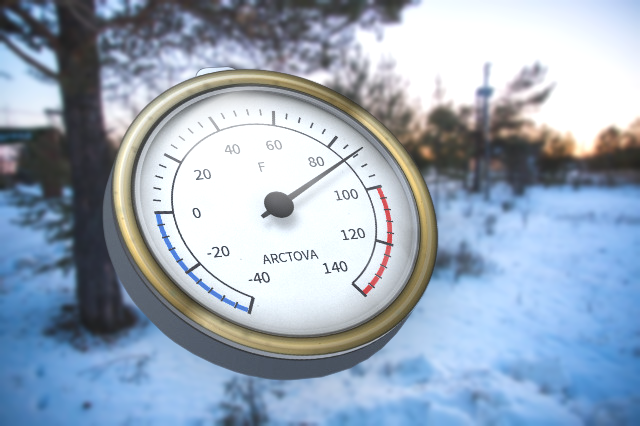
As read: **88** °F
